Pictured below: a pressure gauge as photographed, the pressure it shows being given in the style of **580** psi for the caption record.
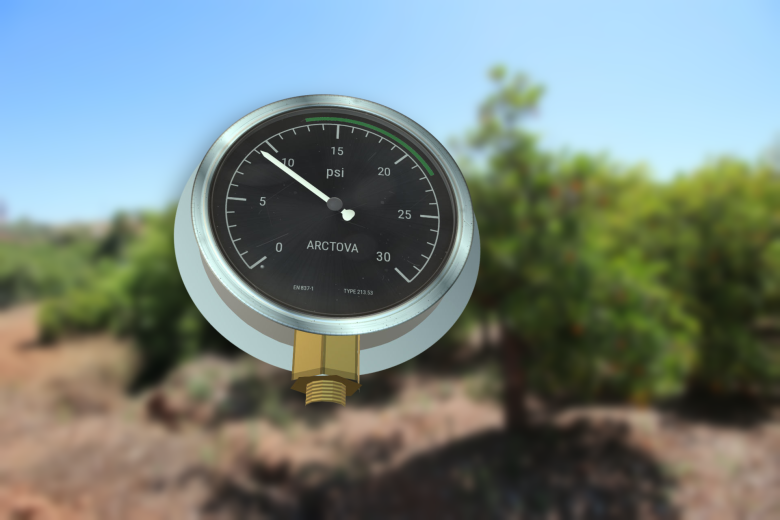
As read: **9** psi
